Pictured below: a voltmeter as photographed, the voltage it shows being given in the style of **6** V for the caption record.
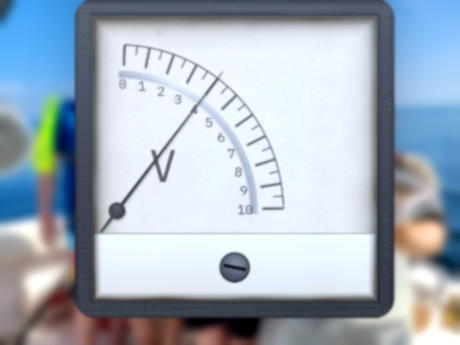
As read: **4** V
